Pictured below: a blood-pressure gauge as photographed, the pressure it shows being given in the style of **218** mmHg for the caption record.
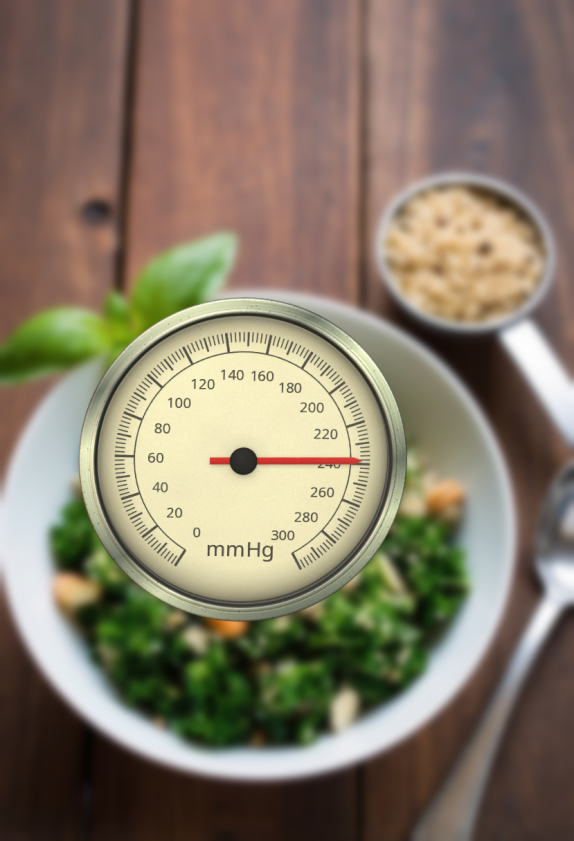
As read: **238** mmHg
